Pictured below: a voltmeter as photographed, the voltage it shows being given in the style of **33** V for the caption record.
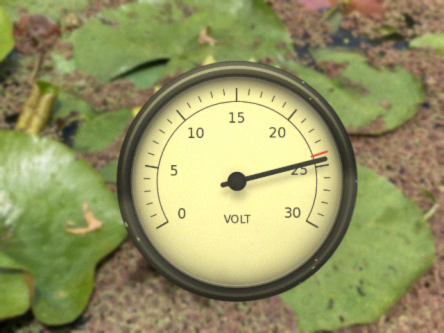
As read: **24.5** V
